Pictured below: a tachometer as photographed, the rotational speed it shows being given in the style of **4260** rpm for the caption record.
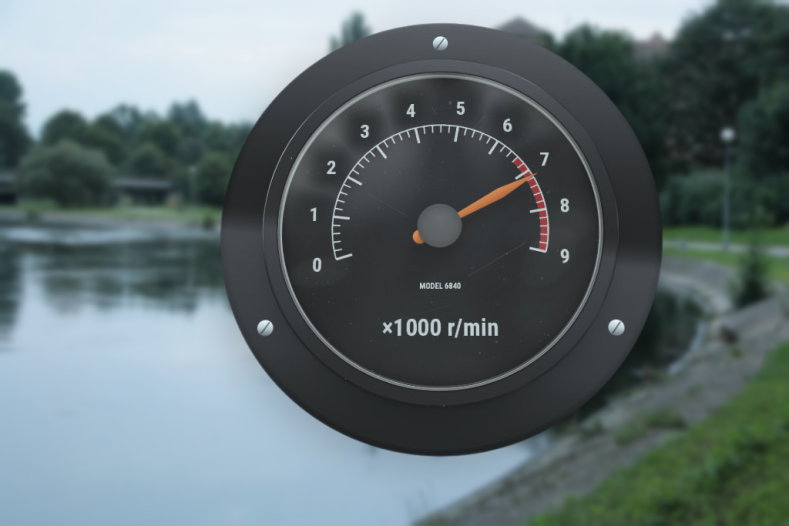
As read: **7200** rpm
